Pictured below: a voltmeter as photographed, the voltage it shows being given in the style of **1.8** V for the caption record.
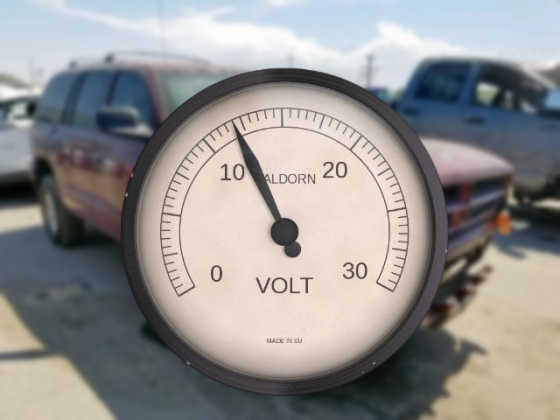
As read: **12** V
